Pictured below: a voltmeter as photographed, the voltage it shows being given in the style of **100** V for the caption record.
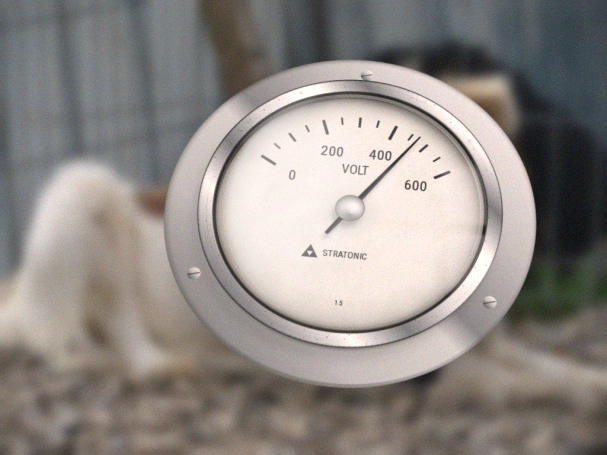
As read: **475** V
